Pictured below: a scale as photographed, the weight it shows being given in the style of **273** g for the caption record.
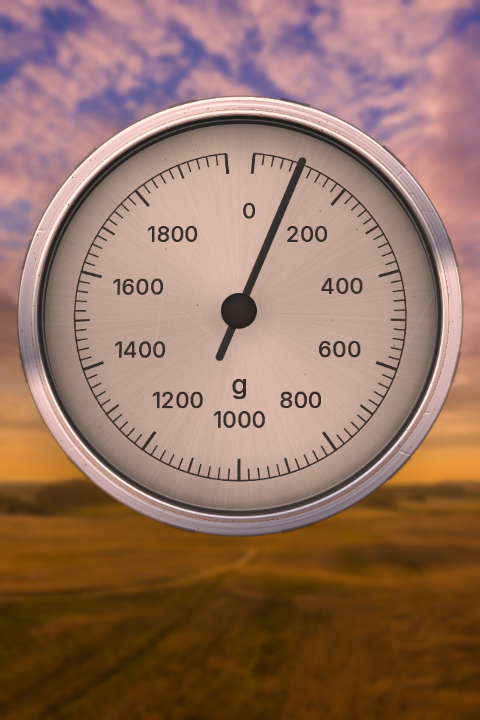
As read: **100** g
